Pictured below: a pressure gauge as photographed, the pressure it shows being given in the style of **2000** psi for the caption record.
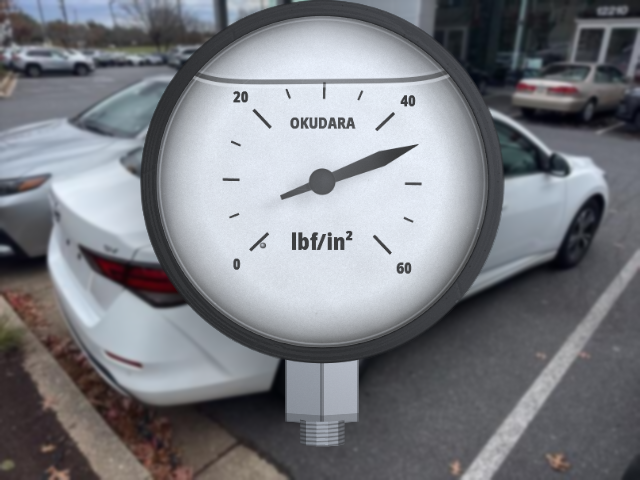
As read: **45** psi
